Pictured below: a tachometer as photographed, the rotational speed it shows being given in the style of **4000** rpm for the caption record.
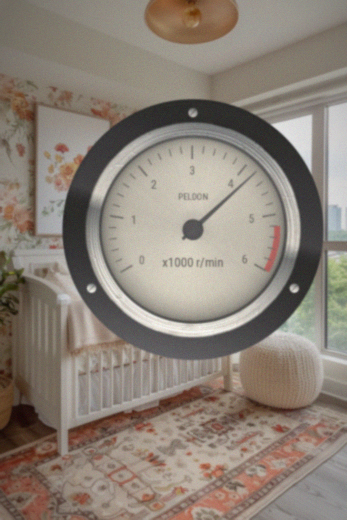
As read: **4200** rpm
